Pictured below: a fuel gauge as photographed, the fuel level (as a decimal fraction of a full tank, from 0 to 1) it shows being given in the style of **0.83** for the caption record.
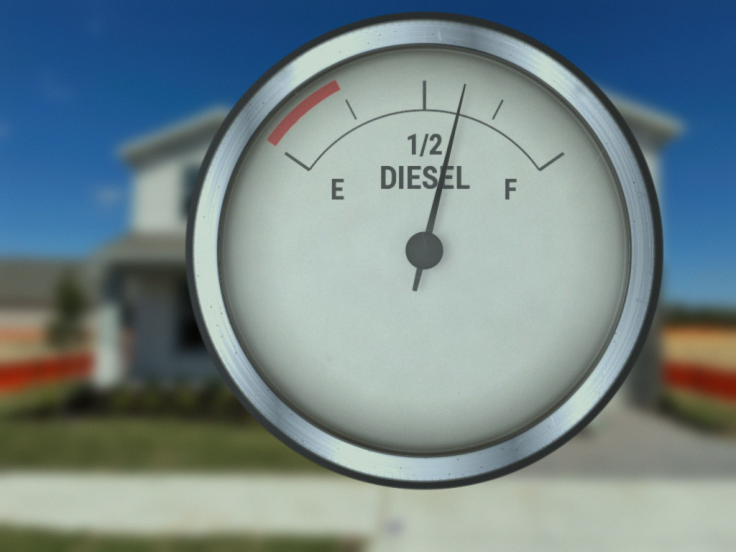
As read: **0.625**
